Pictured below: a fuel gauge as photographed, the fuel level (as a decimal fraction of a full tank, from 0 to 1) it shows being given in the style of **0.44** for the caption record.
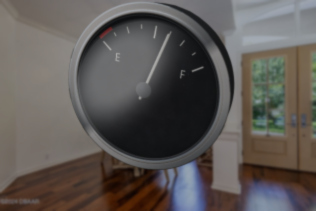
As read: **0.625**
